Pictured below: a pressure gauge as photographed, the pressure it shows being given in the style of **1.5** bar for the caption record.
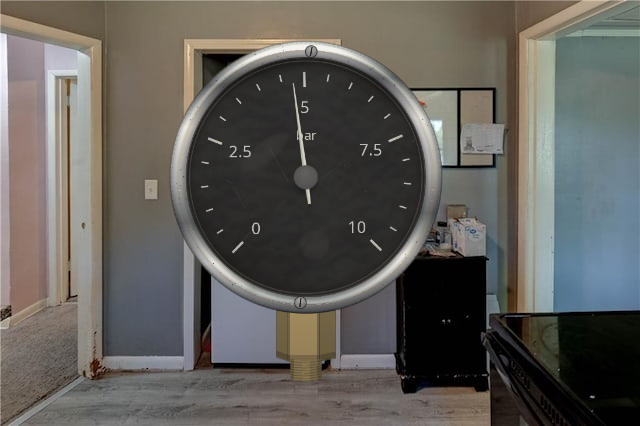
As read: **4.75** bar
